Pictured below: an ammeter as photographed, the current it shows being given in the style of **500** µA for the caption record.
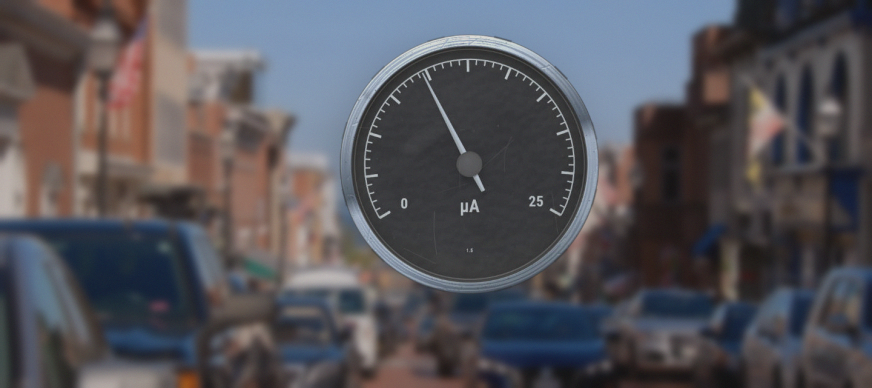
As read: **9.75** µA
